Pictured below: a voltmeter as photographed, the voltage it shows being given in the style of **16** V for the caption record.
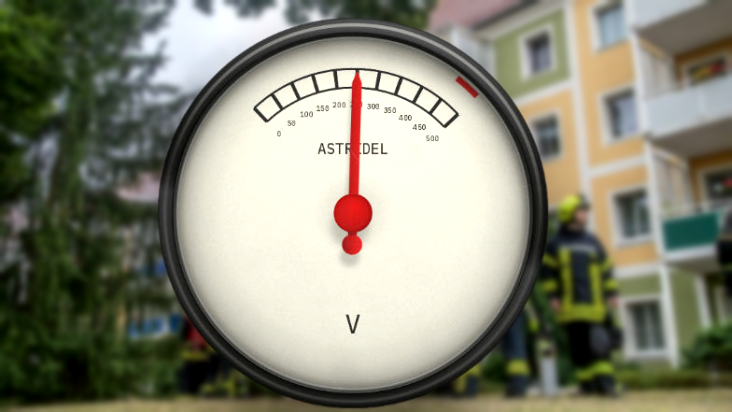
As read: **250** V
